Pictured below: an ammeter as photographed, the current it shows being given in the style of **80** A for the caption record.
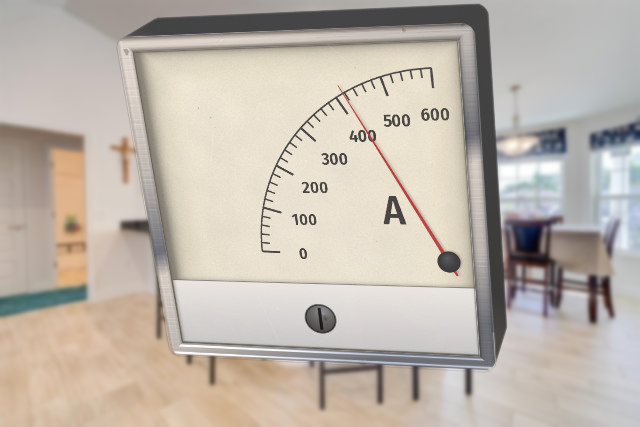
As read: **420** A
